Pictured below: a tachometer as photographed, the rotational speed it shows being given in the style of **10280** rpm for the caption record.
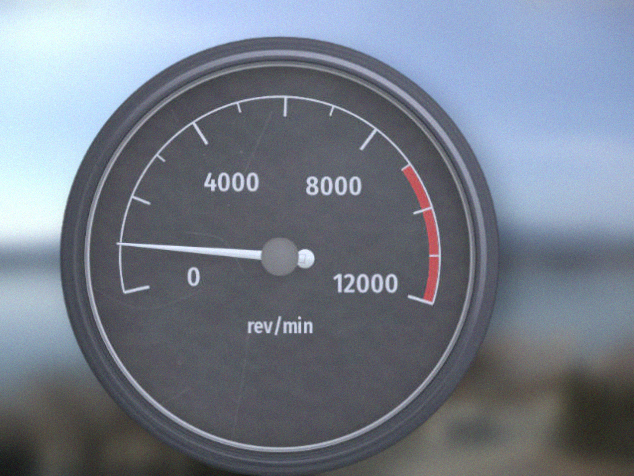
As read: **1000** rpm
